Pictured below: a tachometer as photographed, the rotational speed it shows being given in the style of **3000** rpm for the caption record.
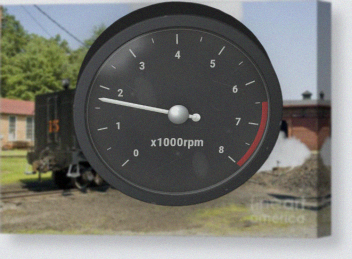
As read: **1750** rpm
